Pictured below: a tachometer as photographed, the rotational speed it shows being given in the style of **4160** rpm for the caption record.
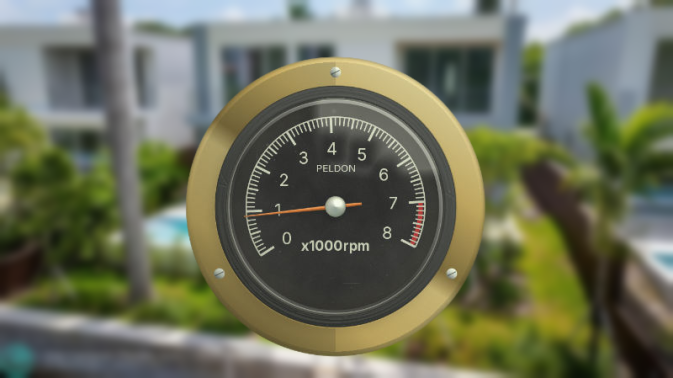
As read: **900** rpm
